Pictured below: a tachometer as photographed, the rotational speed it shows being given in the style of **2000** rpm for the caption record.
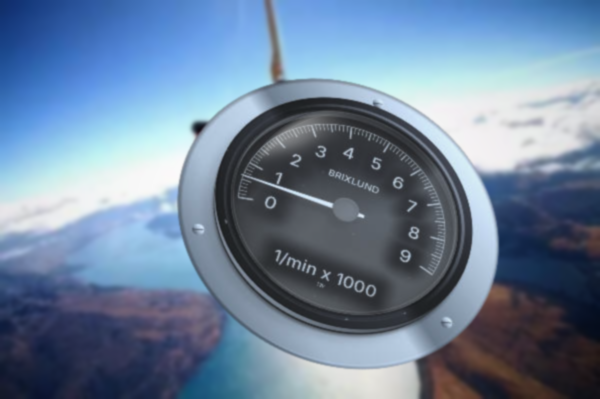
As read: **500** rpm
